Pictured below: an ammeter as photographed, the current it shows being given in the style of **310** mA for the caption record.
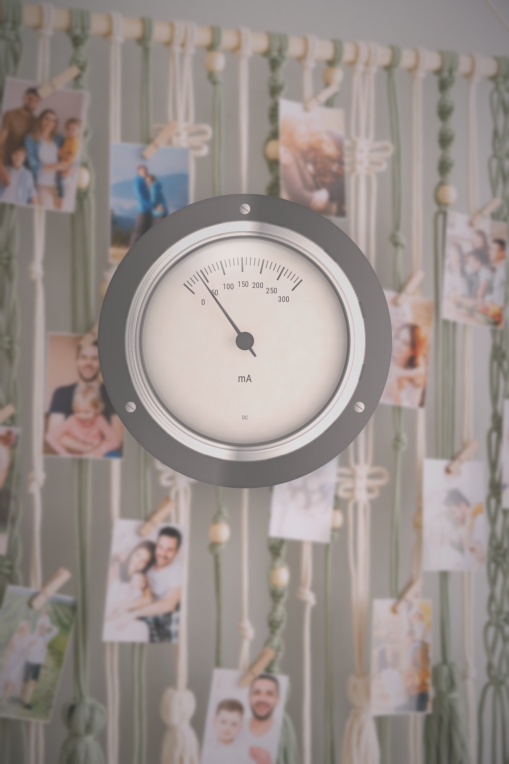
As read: **40** mA
